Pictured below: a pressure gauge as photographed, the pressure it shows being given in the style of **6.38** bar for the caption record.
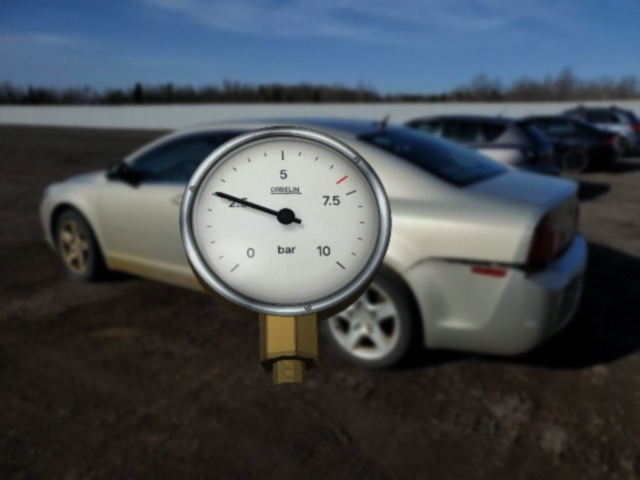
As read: **2.5** bar
